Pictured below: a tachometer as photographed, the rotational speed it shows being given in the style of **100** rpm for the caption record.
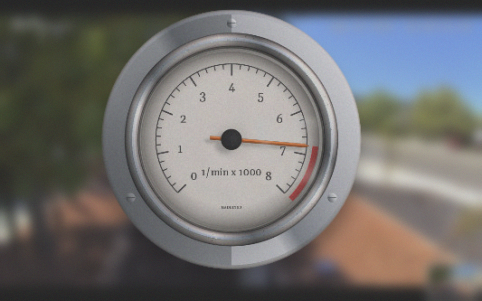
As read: **6800** rpm
